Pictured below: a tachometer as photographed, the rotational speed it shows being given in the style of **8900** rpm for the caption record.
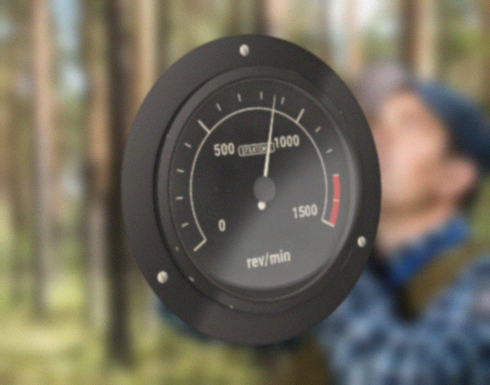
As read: **850** rpm
